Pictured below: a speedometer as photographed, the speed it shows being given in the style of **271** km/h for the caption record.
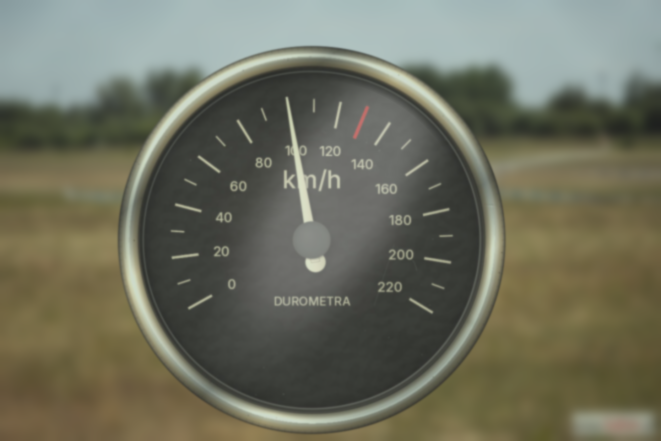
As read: **100** km/h
